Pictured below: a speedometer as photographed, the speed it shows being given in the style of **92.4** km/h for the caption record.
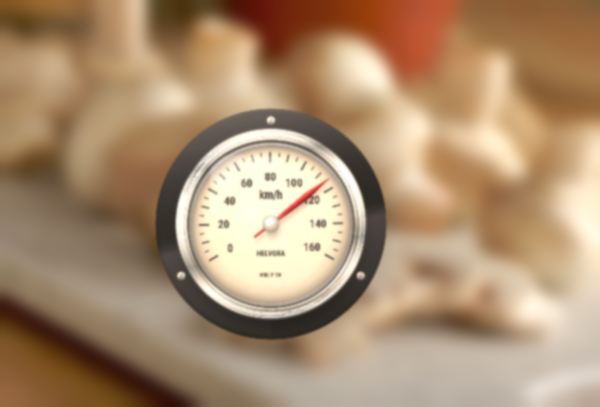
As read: **115** km/h
